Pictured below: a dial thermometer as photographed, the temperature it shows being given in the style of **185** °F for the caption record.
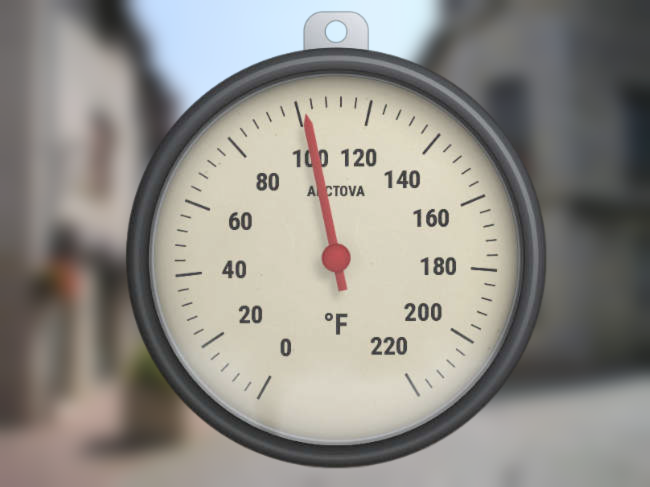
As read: **102** °F
